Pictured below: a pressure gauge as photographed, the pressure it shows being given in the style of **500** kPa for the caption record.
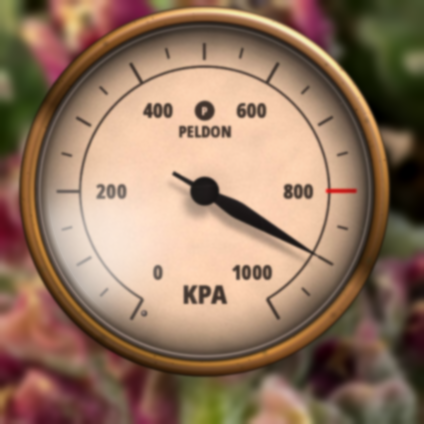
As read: **900** kPa
